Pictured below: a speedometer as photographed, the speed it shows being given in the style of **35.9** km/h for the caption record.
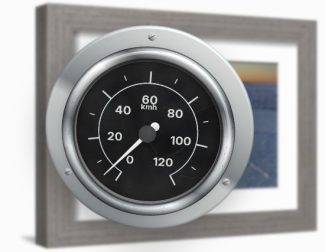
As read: **5** km/h
